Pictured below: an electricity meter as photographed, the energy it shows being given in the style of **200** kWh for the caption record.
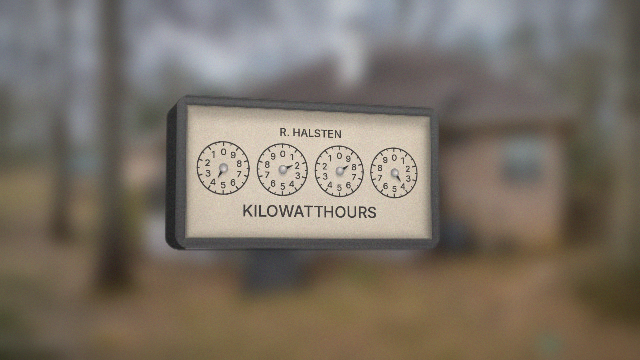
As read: **4184** kWh
